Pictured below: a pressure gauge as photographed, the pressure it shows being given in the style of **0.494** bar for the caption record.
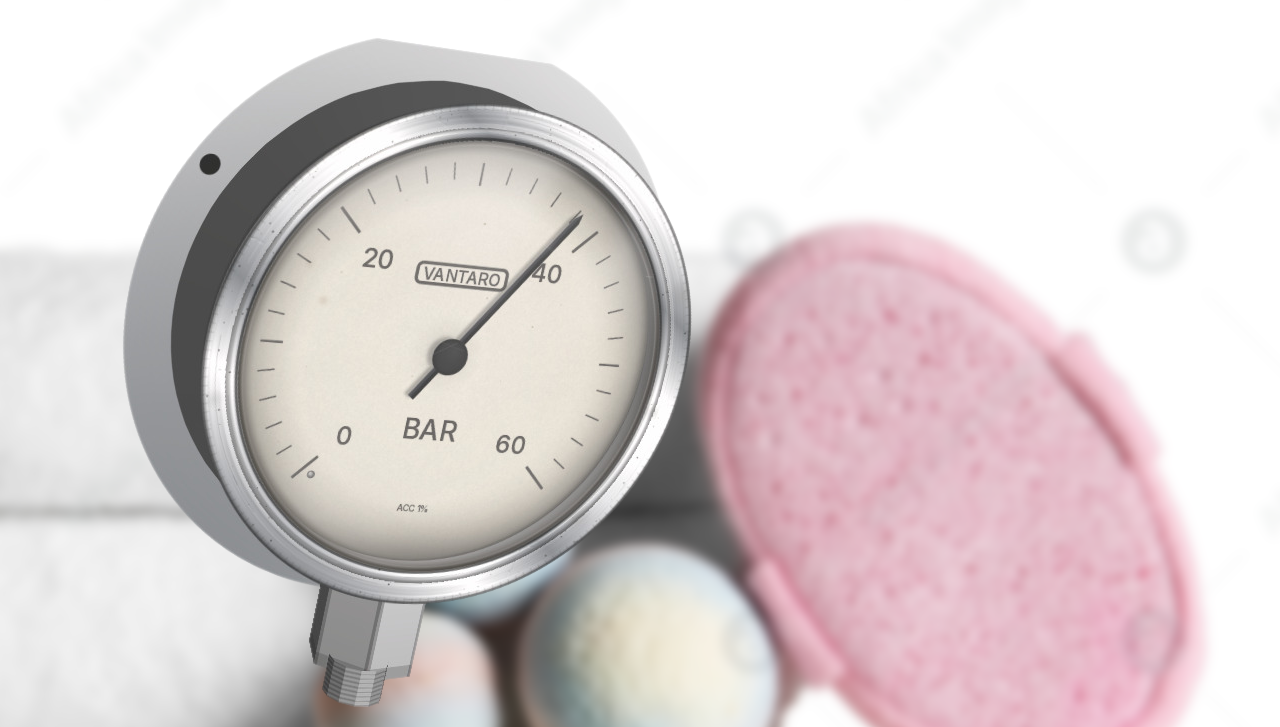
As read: **38** bar
